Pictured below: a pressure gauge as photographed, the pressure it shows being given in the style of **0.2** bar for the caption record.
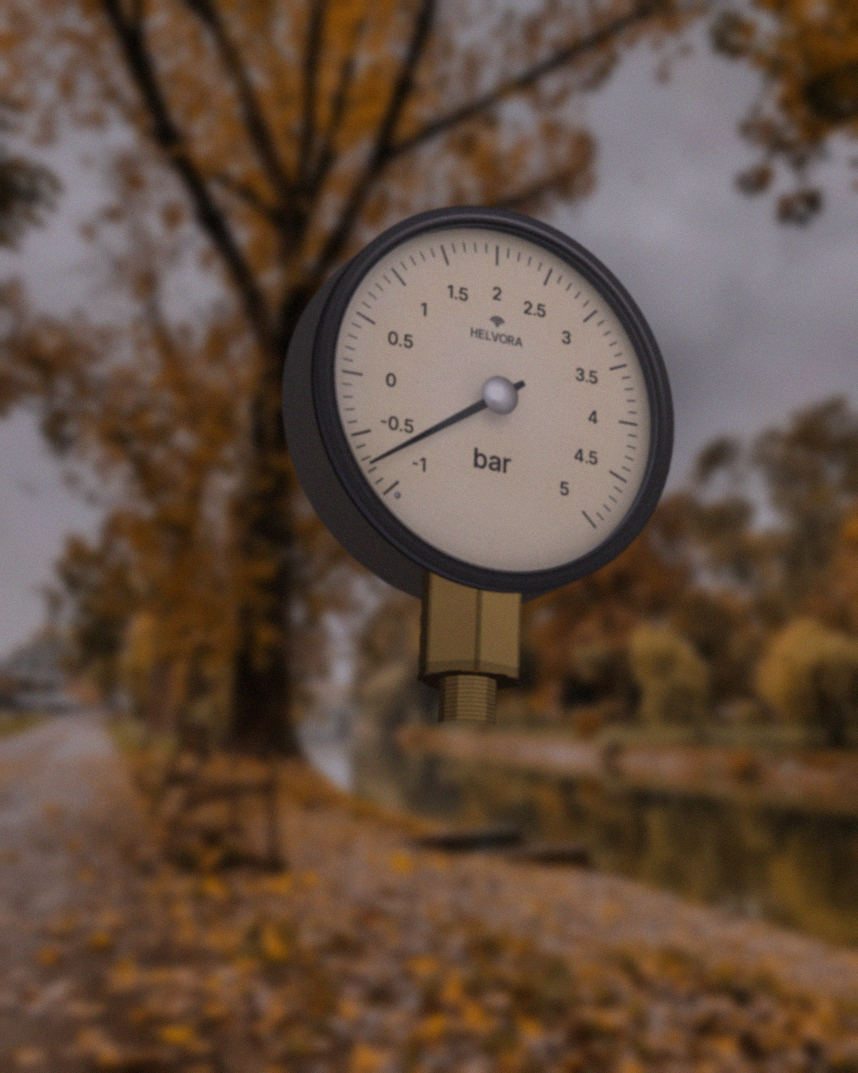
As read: **-0.75** bar
